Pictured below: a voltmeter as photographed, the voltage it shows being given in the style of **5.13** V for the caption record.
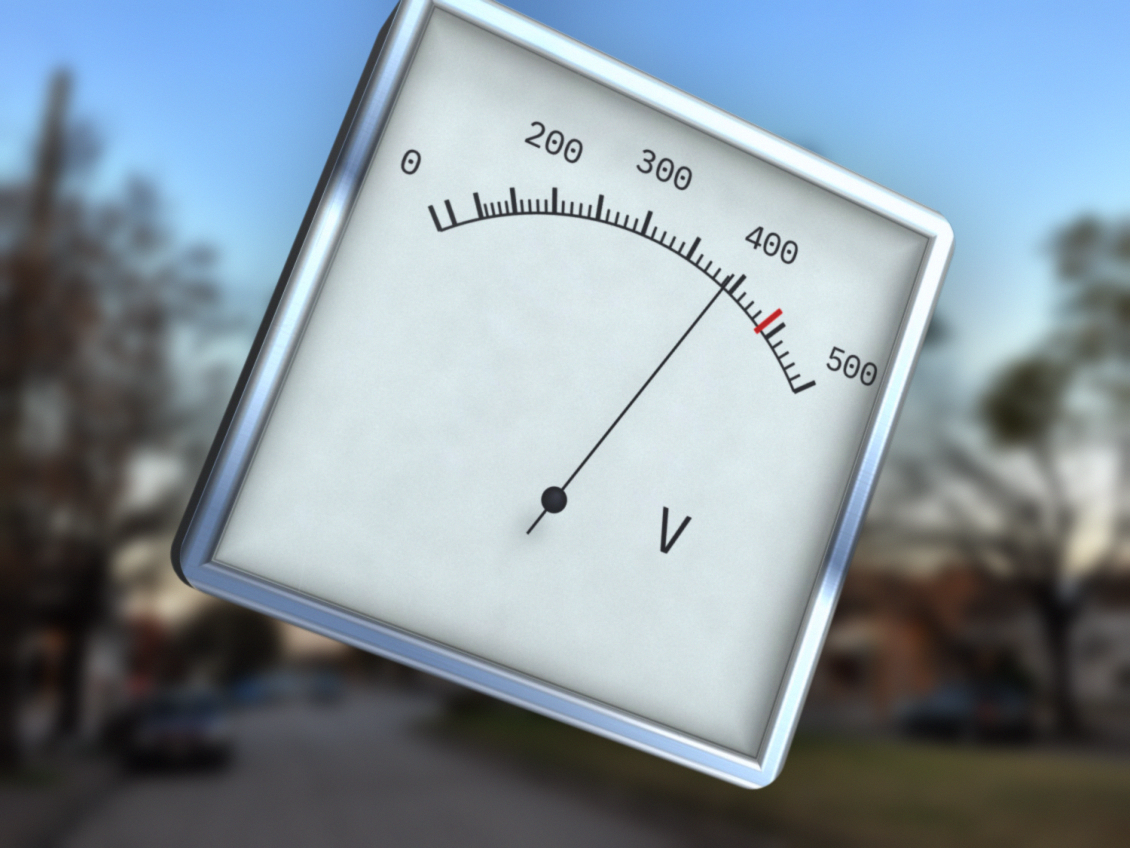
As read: **390** V
